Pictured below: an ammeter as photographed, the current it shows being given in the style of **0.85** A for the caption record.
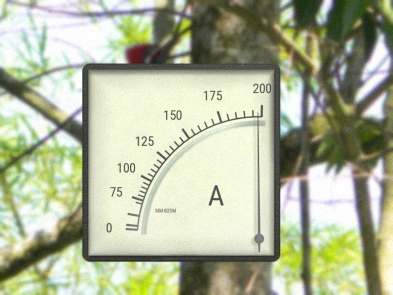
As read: **197.5** A
